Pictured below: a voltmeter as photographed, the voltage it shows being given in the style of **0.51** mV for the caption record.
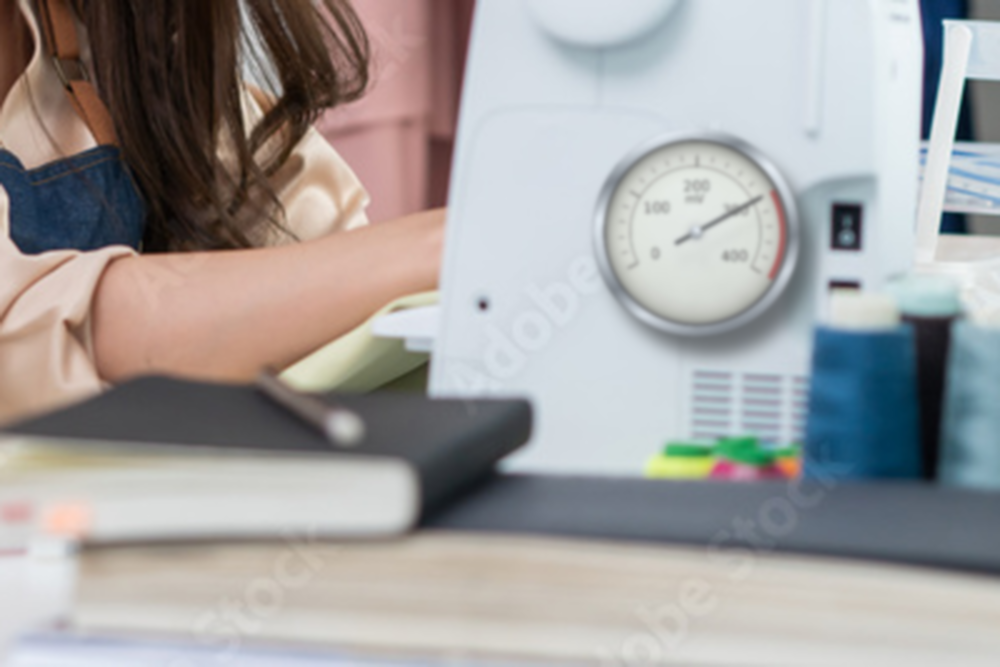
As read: **300** mV
